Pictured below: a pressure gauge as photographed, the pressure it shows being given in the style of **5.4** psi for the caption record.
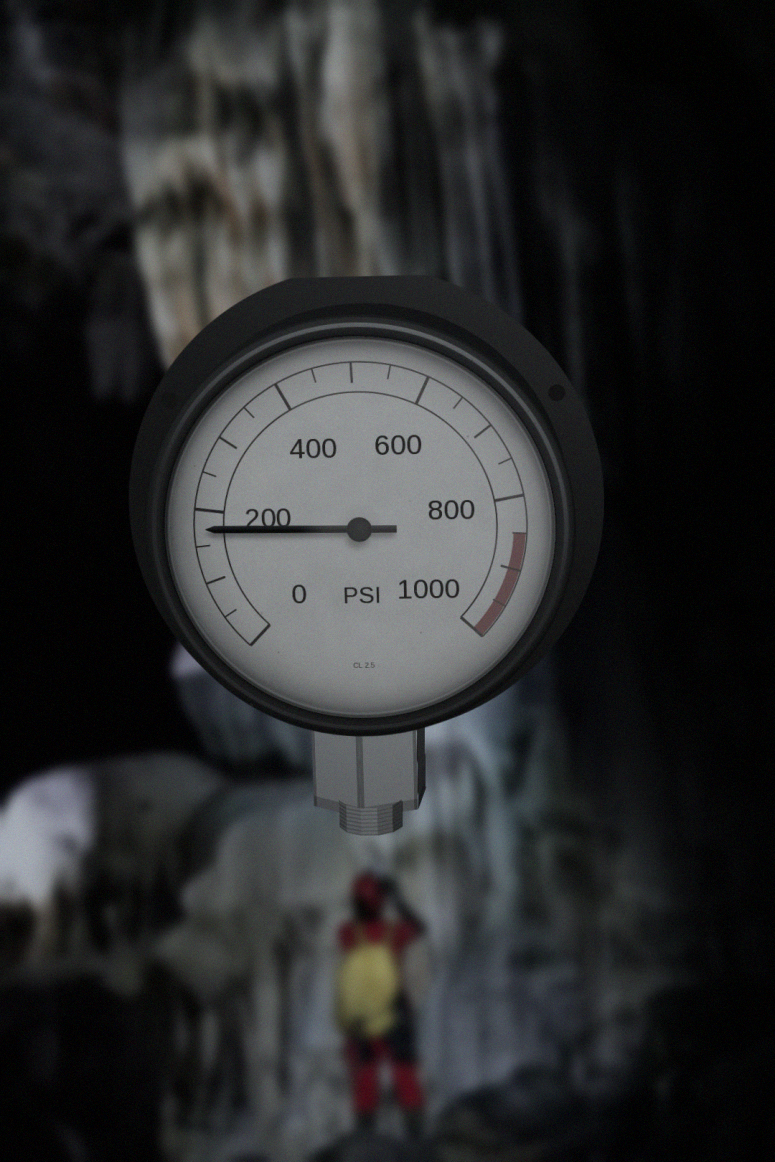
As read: **175** psi
